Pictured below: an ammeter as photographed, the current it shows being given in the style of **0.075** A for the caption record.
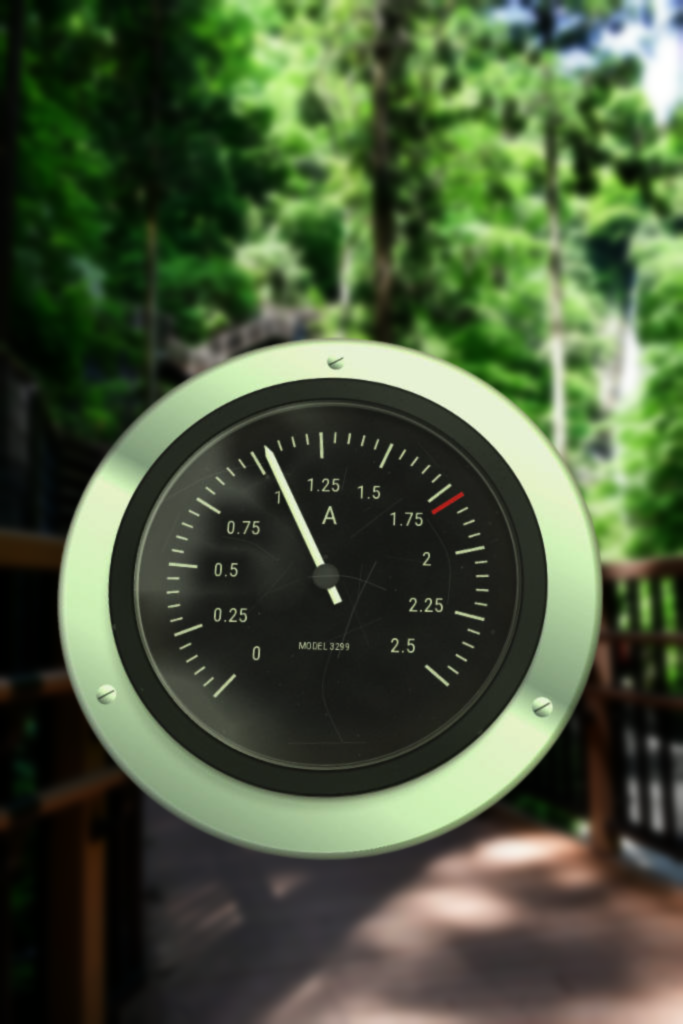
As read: **1.05** A
